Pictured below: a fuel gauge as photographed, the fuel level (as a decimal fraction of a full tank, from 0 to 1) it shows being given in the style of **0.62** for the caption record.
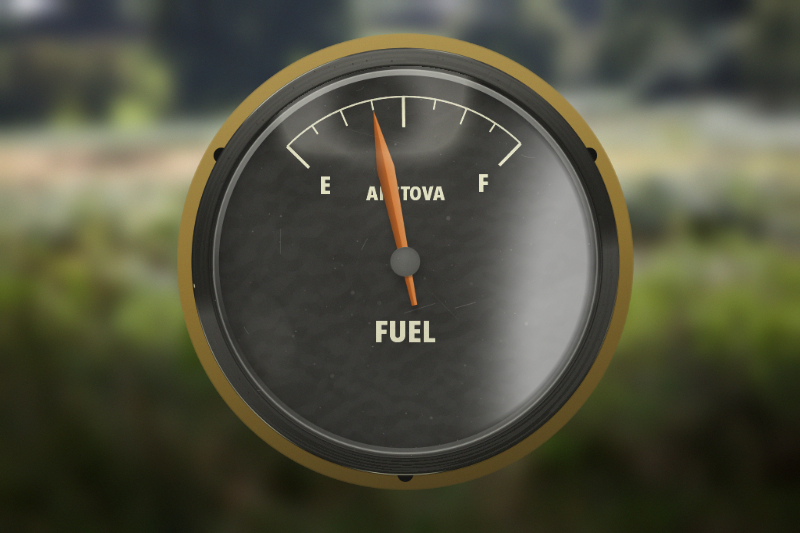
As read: **0.375**
